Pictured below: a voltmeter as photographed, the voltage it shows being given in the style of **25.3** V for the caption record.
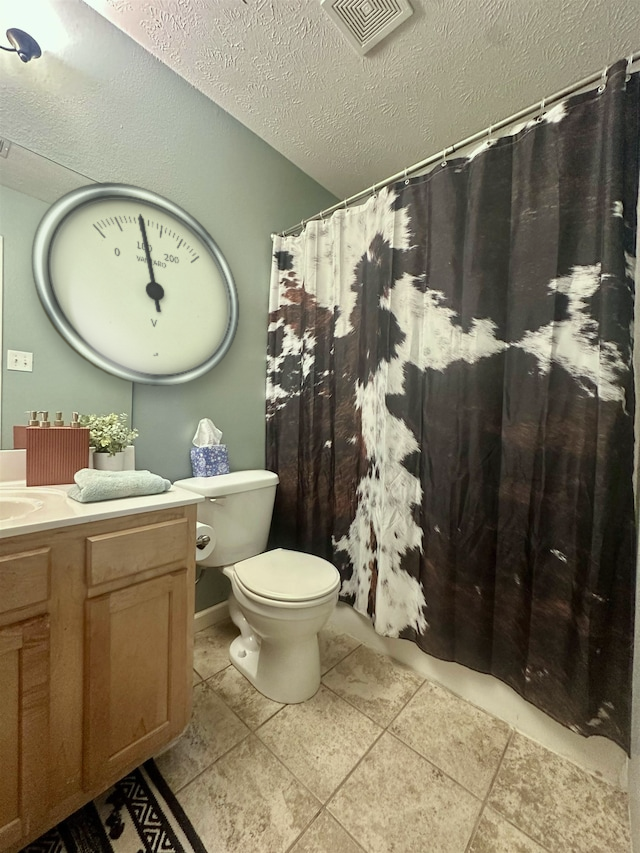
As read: **100** V
